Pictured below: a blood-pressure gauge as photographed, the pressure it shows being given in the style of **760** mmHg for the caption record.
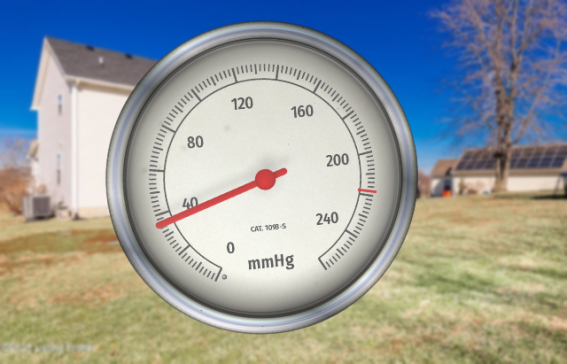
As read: **36** mmHg
